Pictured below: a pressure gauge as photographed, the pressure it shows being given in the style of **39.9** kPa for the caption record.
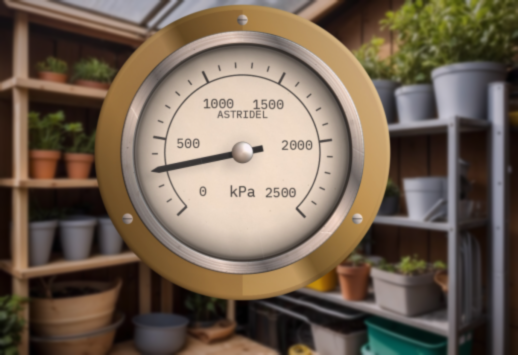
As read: **300** kPa
